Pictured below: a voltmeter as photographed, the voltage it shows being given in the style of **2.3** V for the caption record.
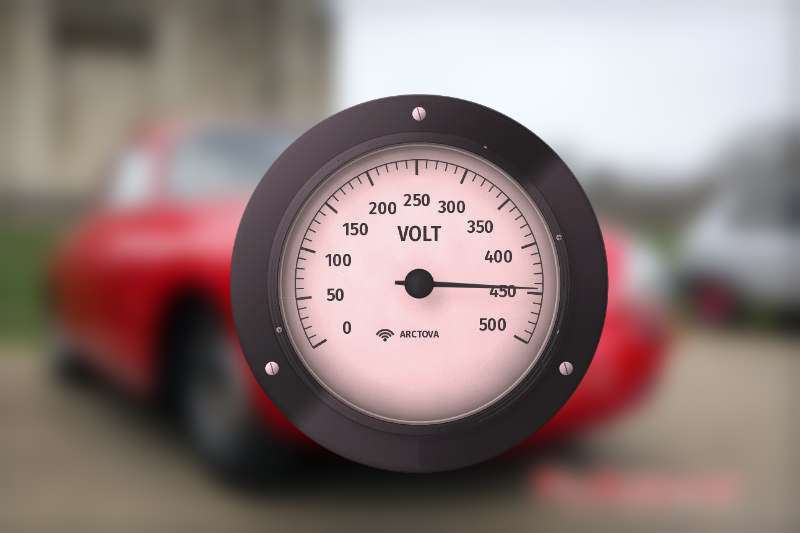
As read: **445** V
